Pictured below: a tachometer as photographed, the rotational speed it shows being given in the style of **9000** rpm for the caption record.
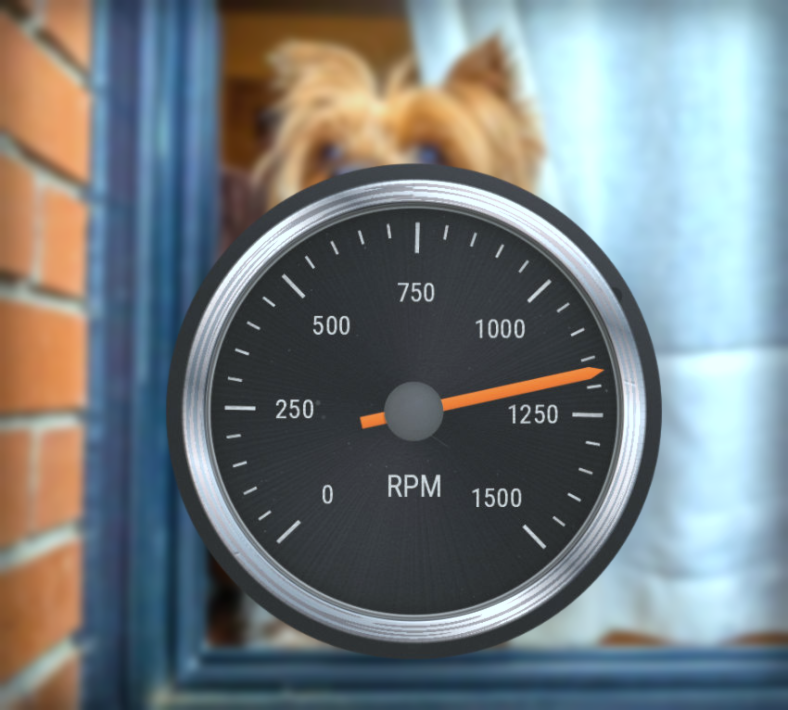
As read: **1175** rpm
